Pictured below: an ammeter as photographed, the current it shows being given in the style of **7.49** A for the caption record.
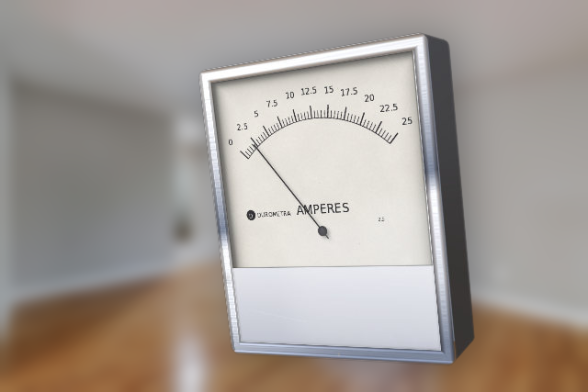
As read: **2.5** A
